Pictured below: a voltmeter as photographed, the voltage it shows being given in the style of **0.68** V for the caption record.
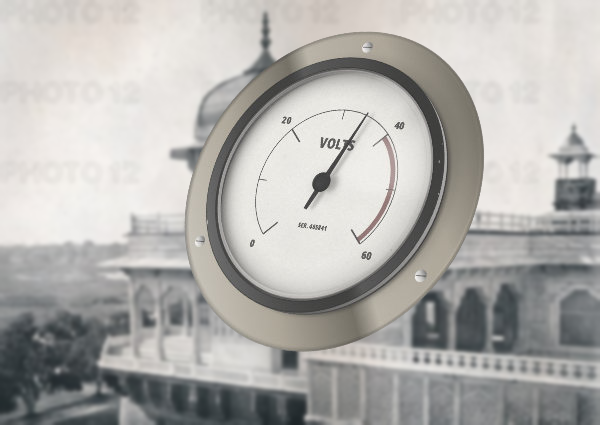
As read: **35** V
